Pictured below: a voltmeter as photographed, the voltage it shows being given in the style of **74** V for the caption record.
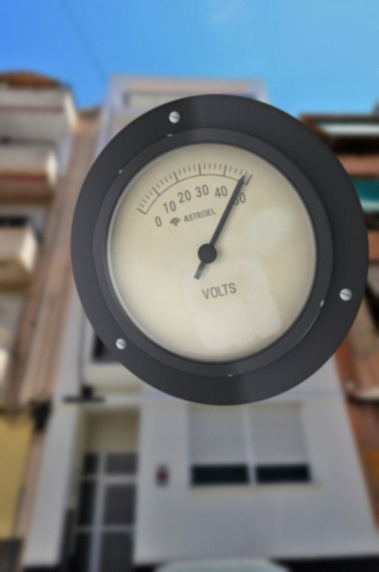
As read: **48** V
